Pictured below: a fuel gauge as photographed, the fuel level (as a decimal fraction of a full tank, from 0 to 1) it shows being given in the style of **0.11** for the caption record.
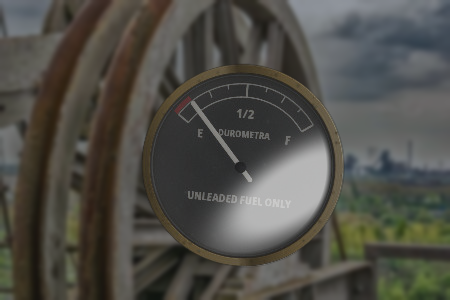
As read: **0.125**
